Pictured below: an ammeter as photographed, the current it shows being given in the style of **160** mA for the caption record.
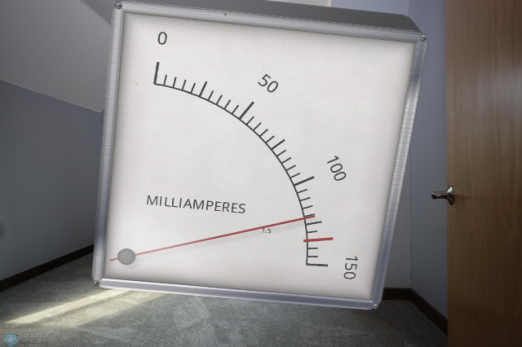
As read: **120** mA
